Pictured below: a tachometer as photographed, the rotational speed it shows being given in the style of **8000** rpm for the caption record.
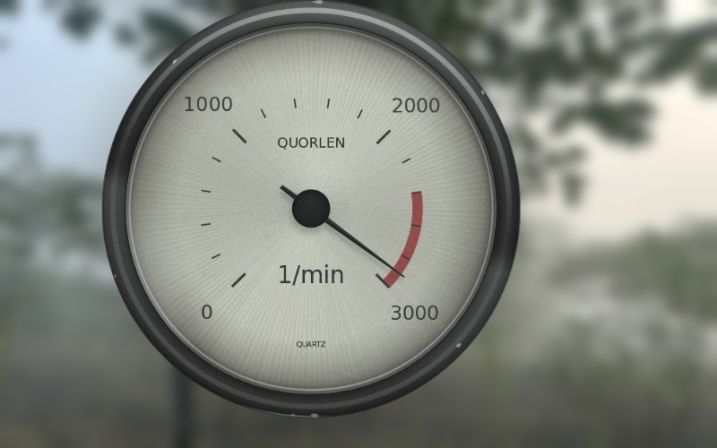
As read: **2900** rpm
